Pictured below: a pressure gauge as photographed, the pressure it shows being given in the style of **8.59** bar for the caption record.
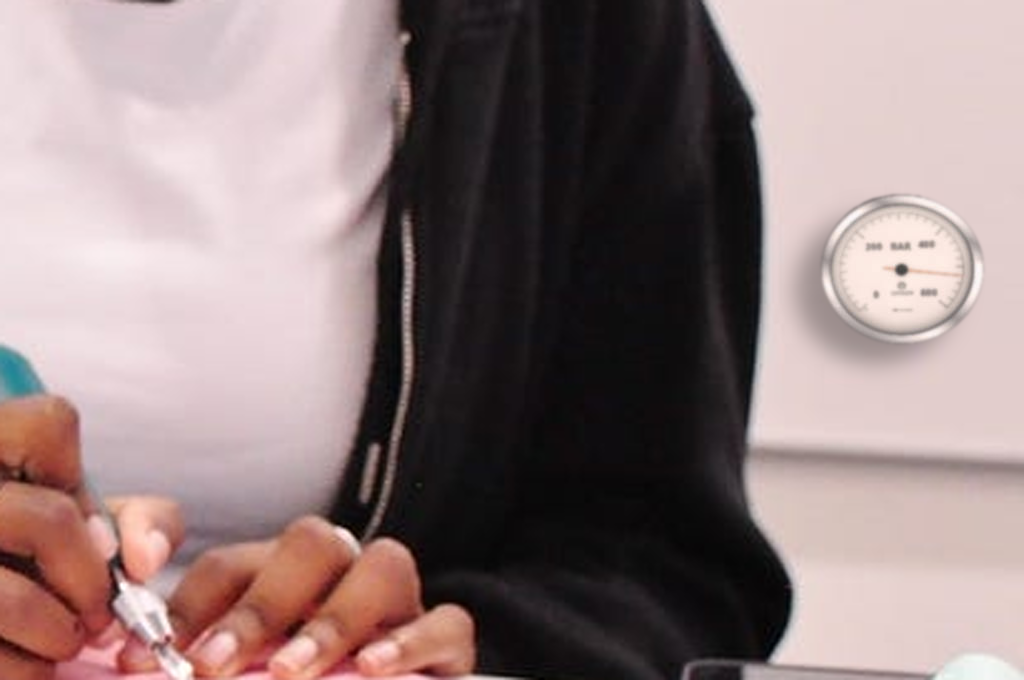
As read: **520** bar
